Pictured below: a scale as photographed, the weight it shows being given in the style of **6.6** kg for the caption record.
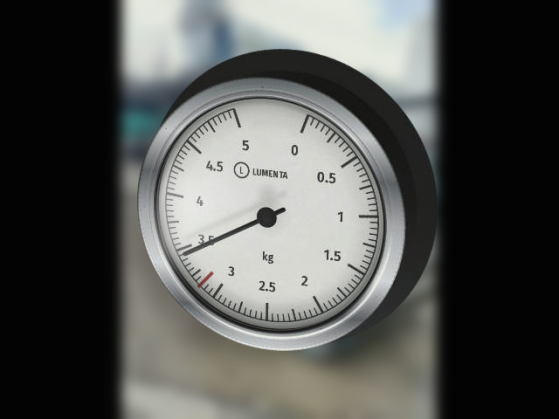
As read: **3.45** kg
